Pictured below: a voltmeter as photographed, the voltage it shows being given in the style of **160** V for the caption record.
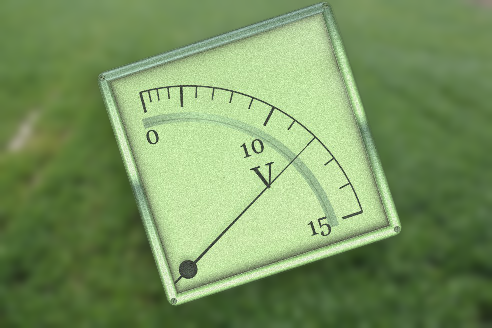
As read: **12** V
